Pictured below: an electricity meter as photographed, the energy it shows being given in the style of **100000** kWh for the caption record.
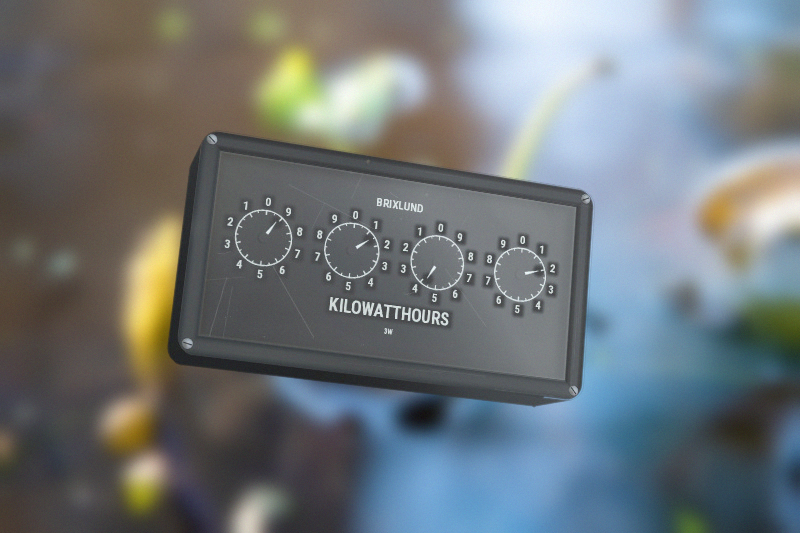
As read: **9142** kWh
